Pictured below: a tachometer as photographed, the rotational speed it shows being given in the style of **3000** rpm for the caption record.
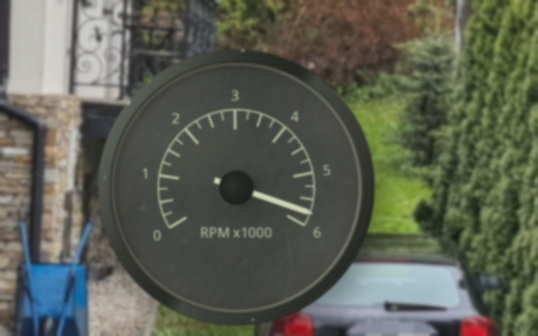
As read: **5750** rpm
